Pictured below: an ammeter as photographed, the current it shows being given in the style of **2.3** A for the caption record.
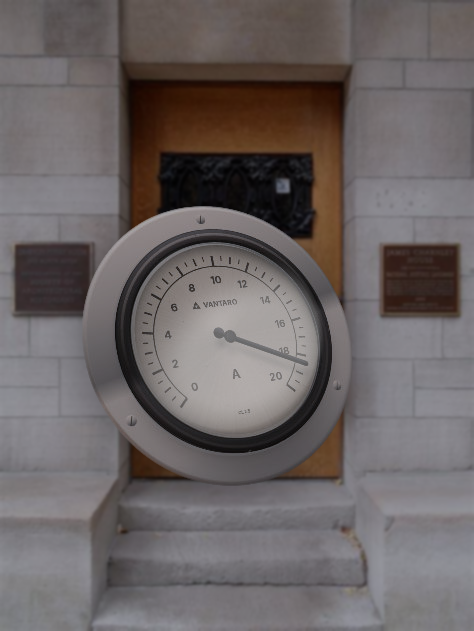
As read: **18.5** A
